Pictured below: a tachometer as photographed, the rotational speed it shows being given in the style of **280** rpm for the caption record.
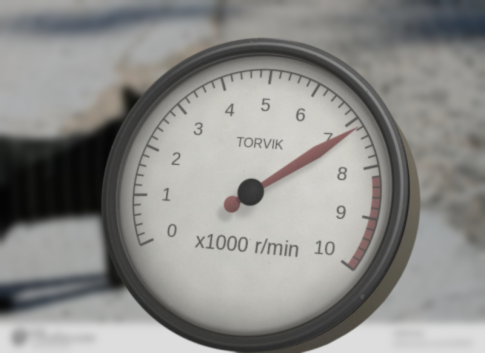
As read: **7200** rpm
